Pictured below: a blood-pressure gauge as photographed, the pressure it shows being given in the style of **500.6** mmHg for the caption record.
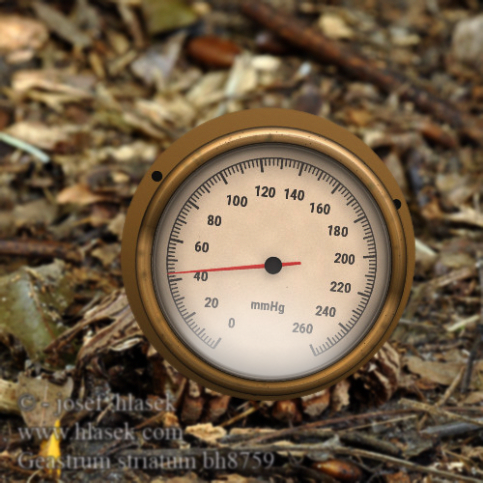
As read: **44** mmHg
